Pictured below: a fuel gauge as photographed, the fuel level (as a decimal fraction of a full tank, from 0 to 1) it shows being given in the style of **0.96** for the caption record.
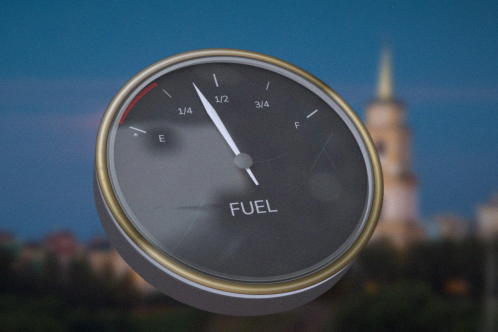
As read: **0.375**
